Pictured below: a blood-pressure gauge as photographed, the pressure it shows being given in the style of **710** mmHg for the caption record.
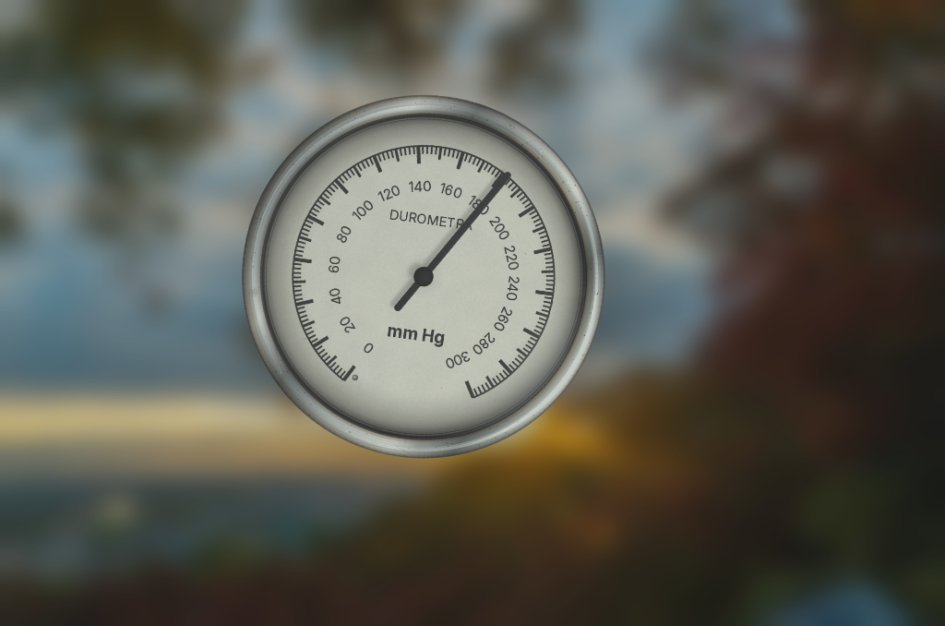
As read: **182** mmHg
